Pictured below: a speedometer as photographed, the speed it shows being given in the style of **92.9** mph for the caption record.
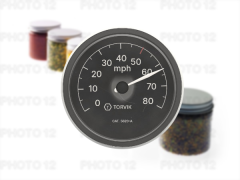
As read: **62.5** mph
